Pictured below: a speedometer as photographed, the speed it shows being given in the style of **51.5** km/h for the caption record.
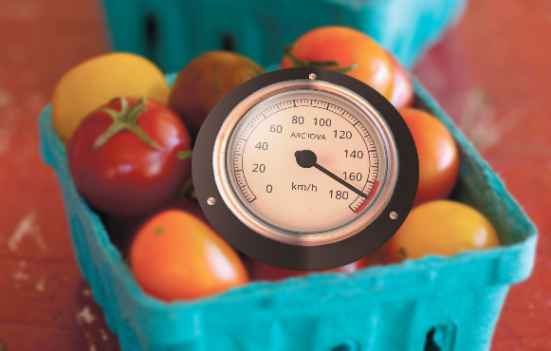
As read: **170** km/h
